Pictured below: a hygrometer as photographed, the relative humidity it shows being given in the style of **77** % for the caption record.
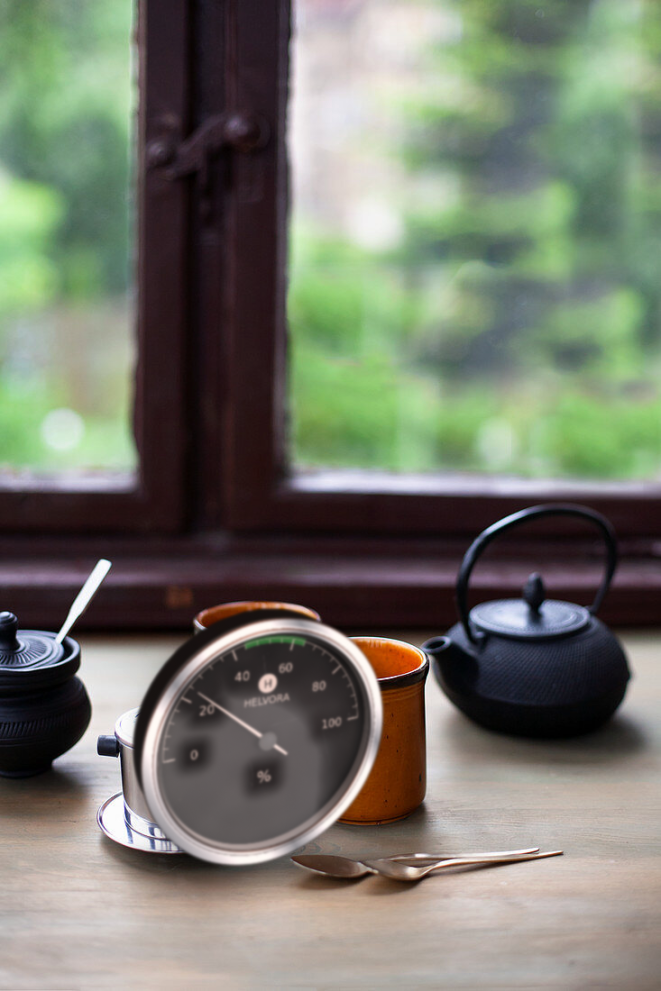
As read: **24** %
